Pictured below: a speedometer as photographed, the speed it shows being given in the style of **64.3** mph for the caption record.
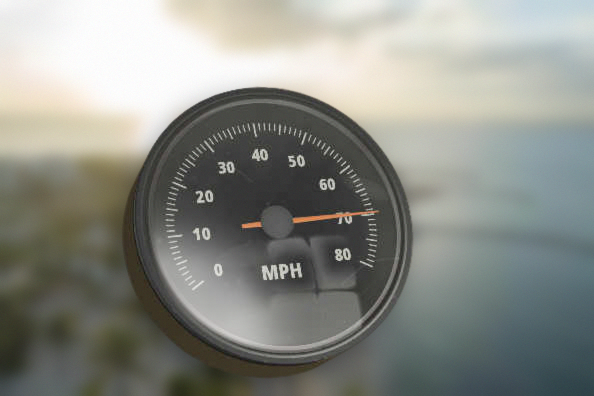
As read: **70** mph
